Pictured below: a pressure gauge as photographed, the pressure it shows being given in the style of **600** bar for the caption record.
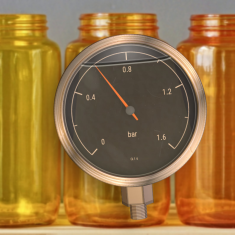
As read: **0.6** bar
